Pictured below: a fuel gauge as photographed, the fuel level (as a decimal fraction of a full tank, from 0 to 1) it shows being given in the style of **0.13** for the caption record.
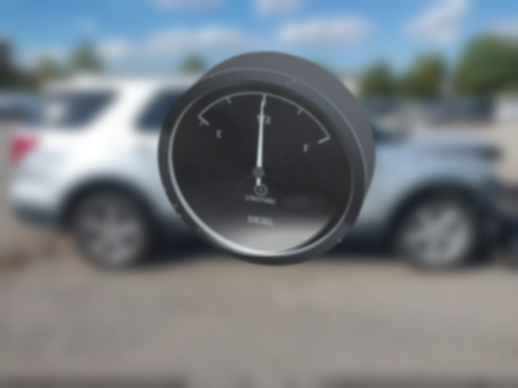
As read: **0.5**
